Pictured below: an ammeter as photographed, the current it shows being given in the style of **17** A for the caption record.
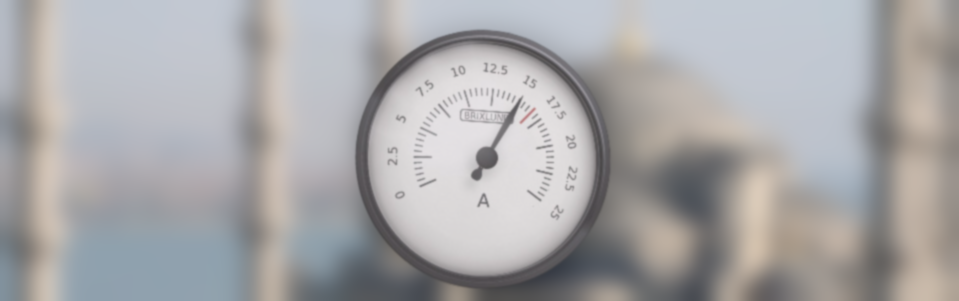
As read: **15** A
